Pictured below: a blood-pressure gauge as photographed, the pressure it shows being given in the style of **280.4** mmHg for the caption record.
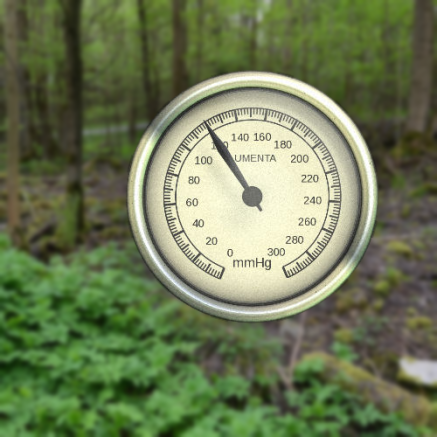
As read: **120** mmHg
